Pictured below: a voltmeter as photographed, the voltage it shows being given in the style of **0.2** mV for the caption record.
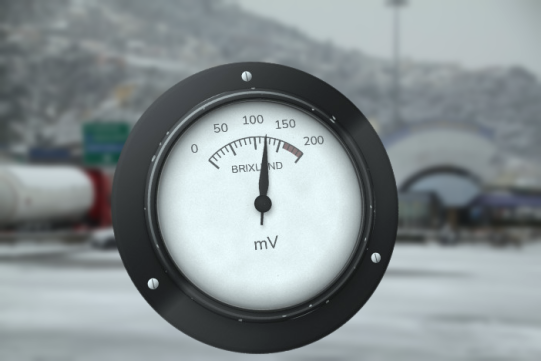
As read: **120** mV
